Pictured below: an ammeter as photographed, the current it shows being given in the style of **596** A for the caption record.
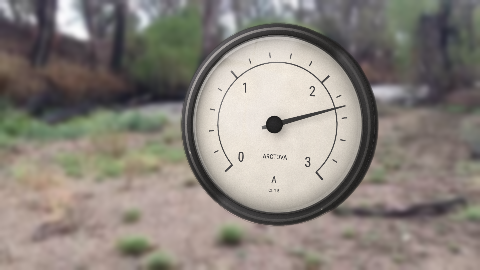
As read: **2.3** A
